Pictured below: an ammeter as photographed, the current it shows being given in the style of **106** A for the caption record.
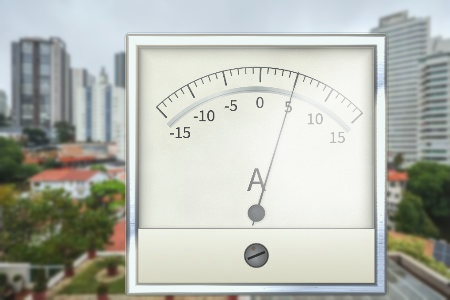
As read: **5** A
